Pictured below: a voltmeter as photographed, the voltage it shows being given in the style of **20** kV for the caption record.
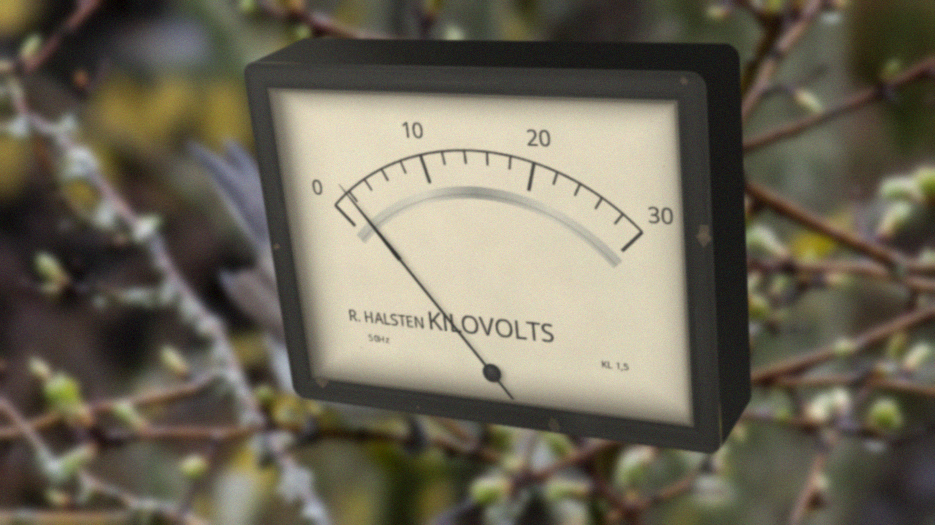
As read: **2** kV
